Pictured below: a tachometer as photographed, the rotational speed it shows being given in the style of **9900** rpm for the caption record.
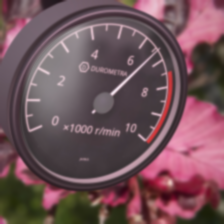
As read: **6500** rpm
